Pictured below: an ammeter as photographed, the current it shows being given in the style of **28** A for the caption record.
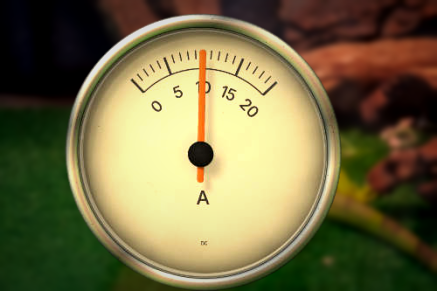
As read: **10** A
